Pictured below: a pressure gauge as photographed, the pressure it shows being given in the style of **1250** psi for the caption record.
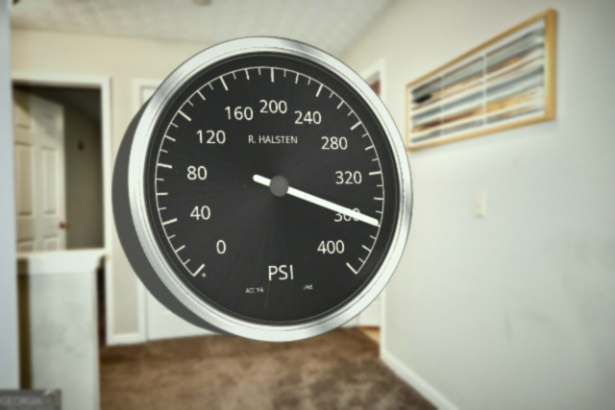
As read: **360** psi
